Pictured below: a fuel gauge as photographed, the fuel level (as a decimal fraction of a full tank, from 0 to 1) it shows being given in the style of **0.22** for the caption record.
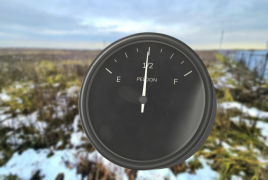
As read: **0.5**
